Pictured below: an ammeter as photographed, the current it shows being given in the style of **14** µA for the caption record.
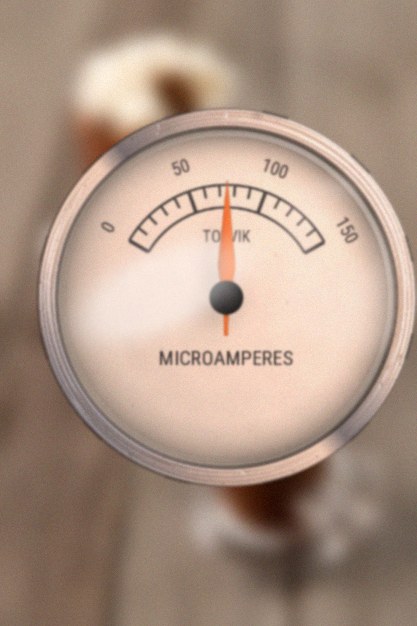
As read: **75** µA
